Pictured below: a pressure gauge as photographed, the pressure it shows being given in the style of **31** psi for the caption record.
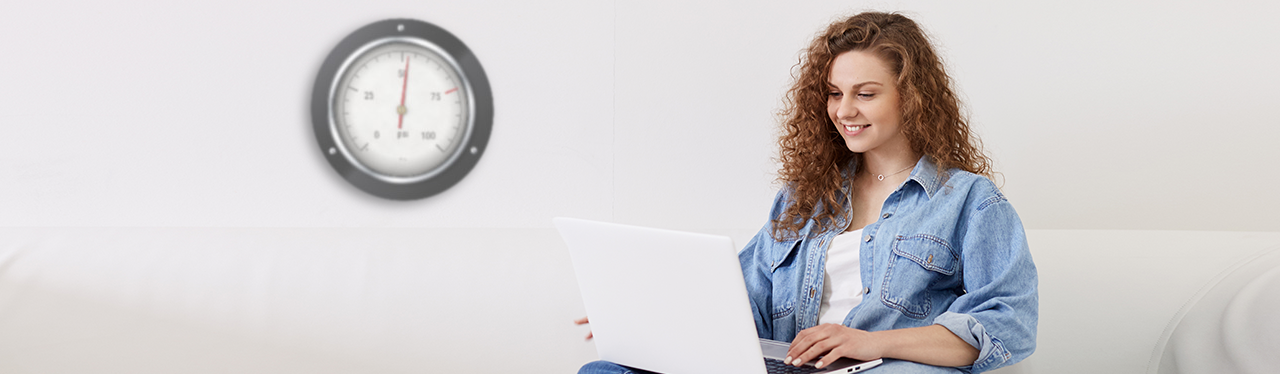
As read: **52.5** psi
